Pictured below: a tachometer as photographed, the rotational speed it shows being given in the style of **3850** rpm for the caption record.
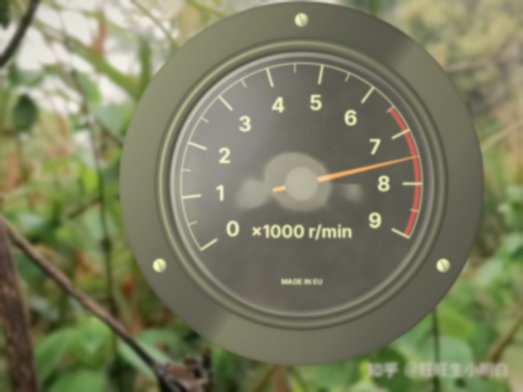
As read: **7500** rpm
